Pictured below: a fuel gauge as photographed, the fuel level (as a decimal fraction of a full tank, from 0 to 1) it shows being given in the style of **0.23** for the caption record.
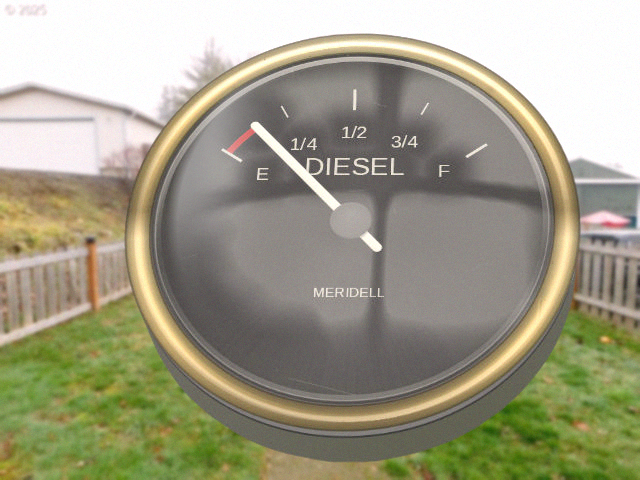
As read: **0.125**
